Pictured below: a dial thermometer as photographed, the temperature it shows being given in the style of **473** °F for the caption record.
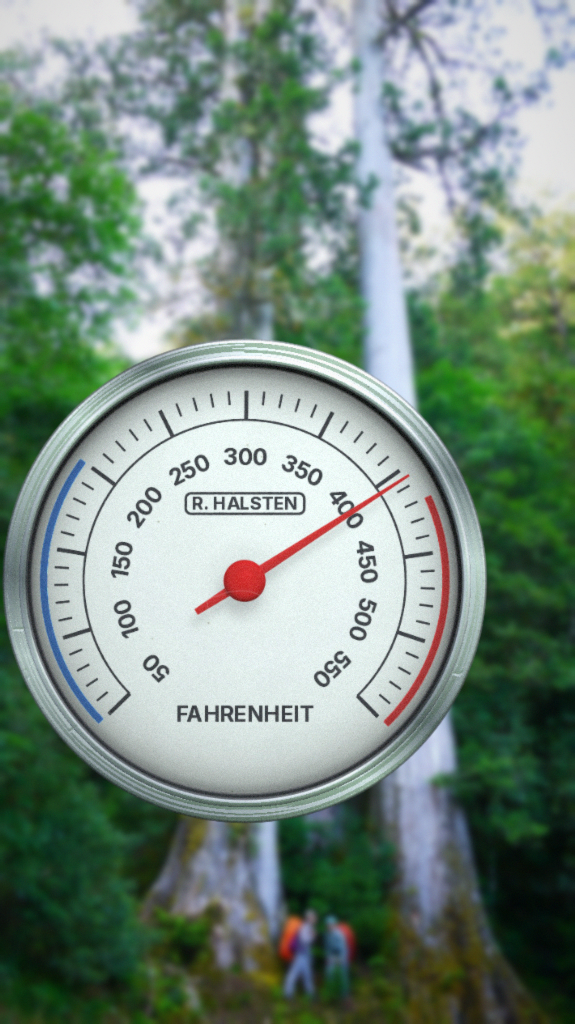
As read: **405** °F
